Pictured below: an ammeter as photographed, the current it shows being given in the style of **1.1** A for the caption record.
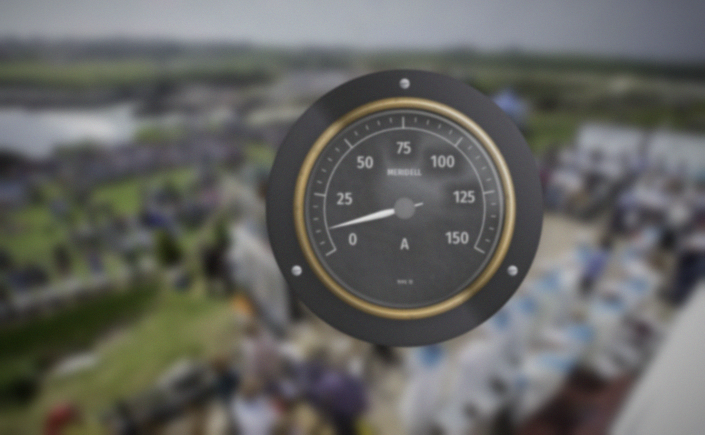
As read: **10** A
